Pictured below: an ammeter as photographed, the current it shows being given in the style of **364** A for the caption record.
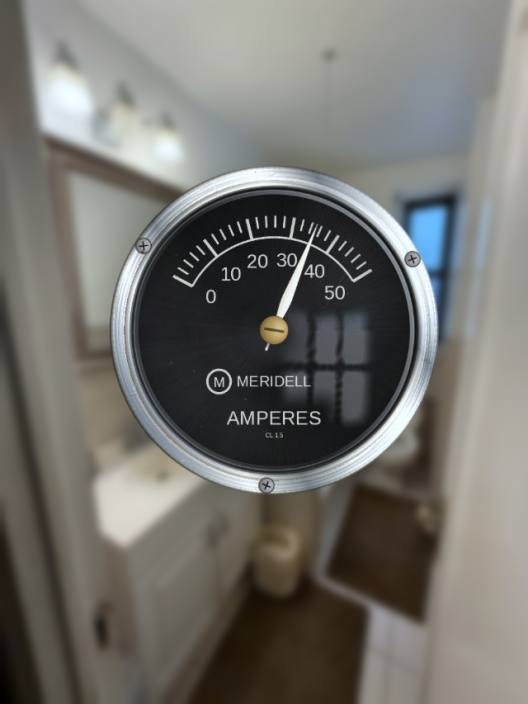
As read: **35** A
